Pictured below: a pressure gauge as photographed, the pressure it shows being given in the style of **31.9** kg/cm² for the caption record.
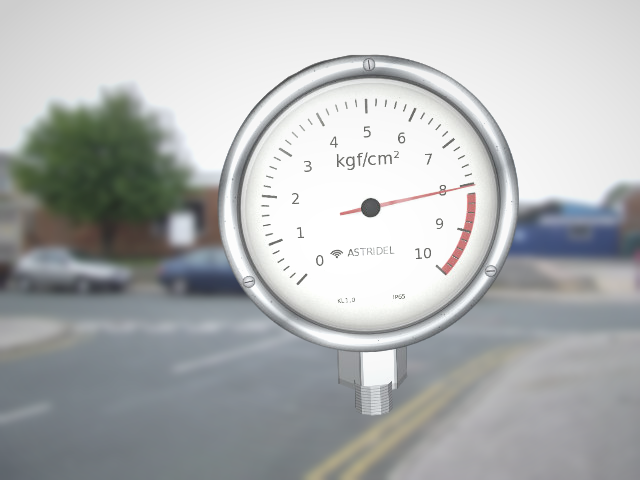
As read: **8** kg/cm²
